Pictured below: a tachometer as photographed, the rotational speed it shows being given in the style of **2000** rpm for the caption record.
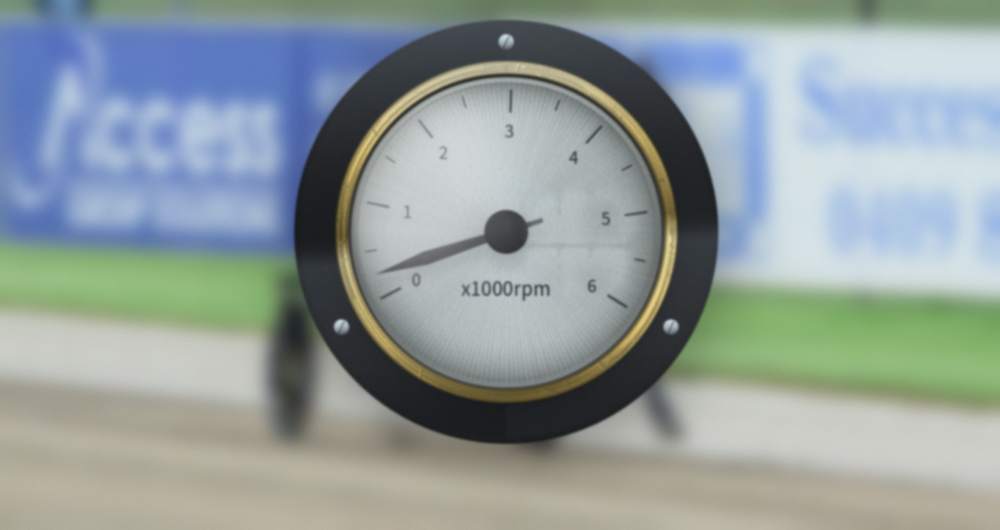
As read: **250** rpm
